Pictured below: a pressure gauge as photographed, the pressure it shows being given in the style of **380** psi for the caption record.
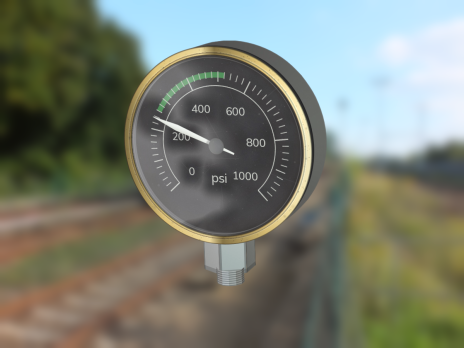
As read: **240** psi
